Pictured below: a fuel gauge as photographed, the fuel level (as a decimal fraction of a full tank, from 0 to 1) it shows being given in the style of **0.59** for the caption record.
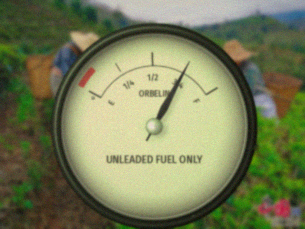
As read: **0.75**
